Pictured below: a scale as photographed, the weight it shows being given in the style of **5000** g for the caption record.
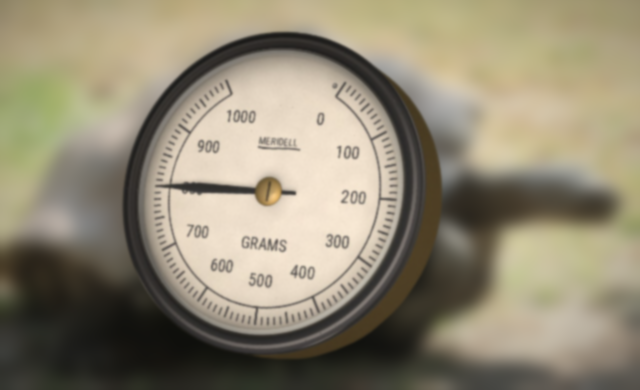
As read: **800** g
